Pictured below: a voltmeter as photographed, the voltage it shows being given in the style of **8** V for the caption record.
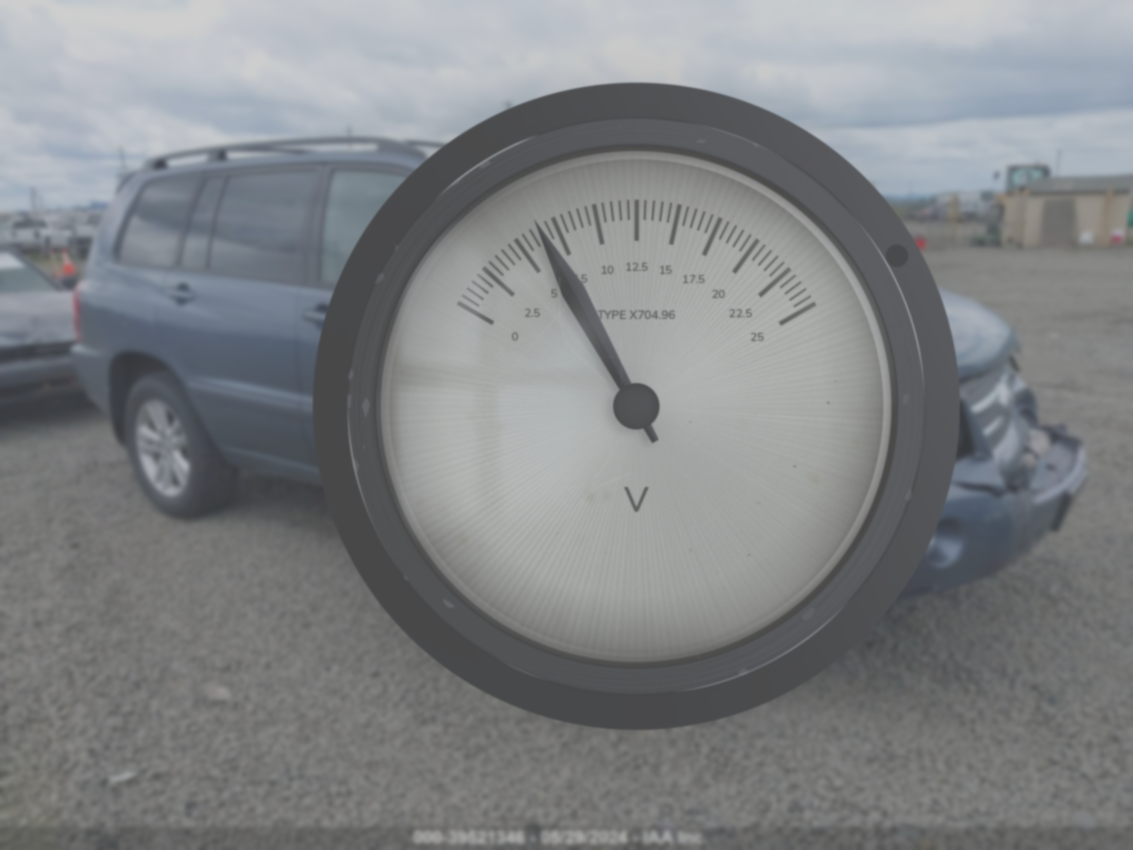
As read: **6.5** V
